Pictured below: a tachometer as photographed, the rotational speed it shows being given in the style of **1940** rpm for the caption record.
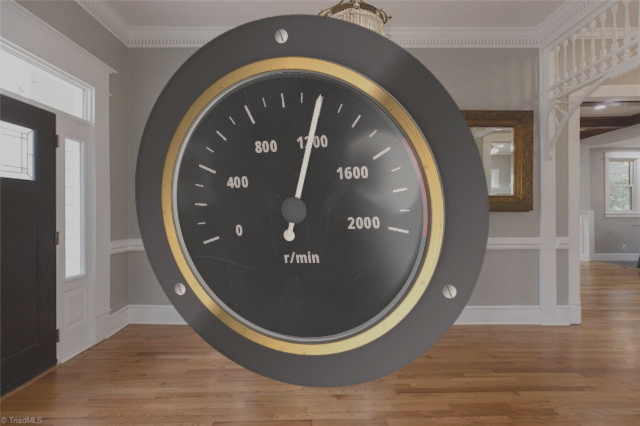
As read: **1200** rpm
